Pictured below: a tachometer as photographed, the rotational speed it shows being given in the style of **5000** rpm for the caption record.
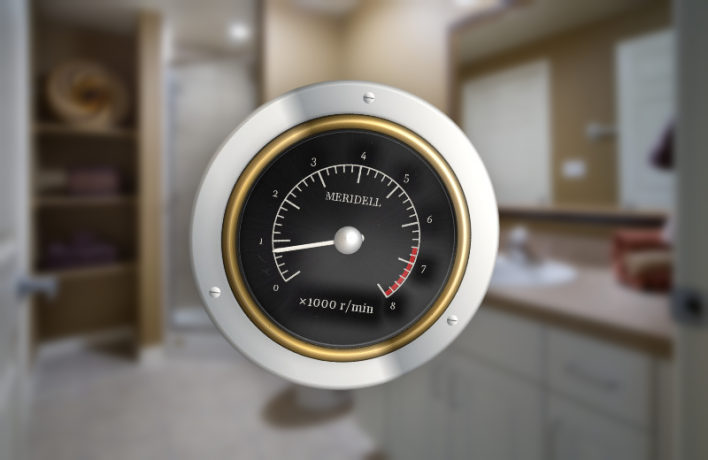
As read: **800** rpm
